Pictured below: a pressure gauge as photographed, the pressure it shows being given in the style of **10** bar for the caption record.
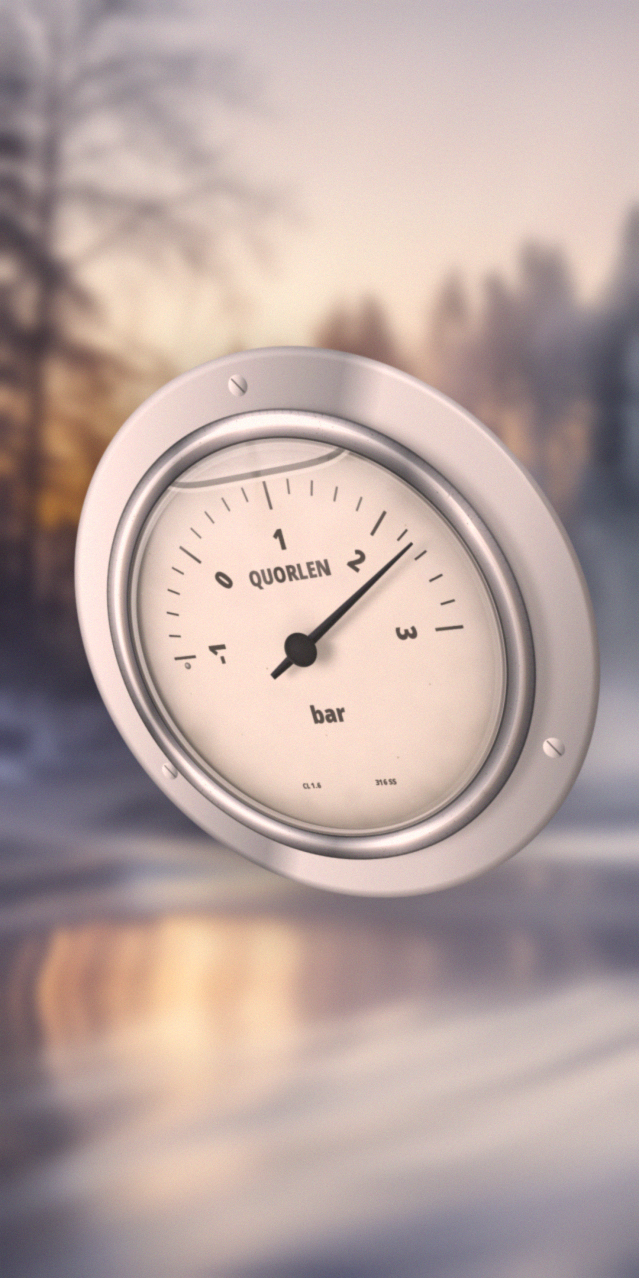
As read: **2.3** bar
